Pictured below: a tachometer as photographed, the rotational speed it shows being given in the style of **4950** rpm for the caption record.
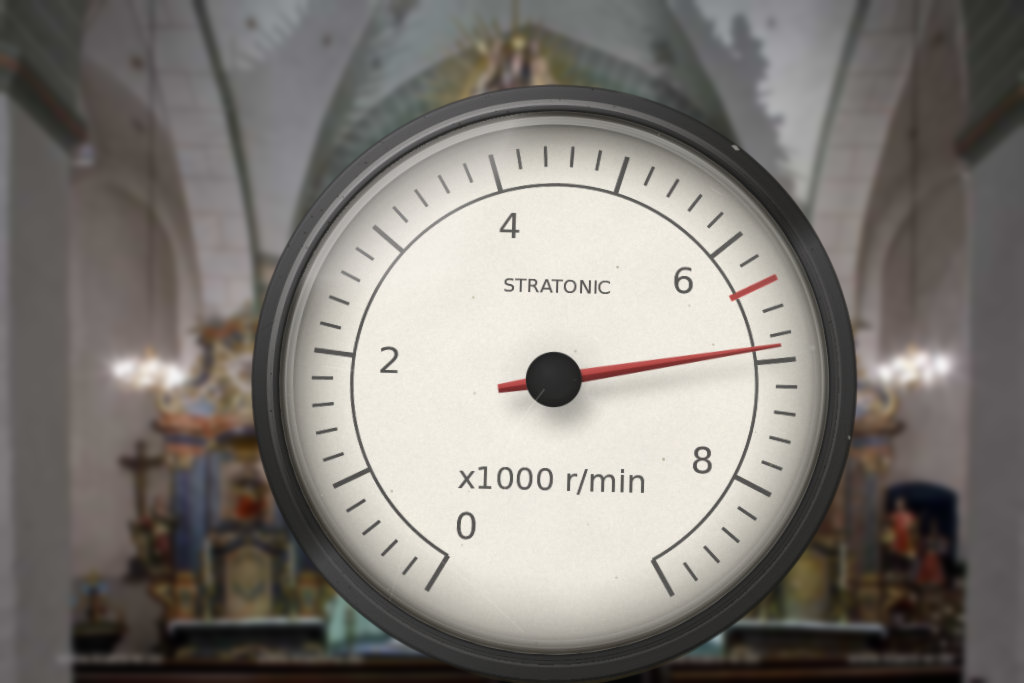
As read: **6900** rpm
